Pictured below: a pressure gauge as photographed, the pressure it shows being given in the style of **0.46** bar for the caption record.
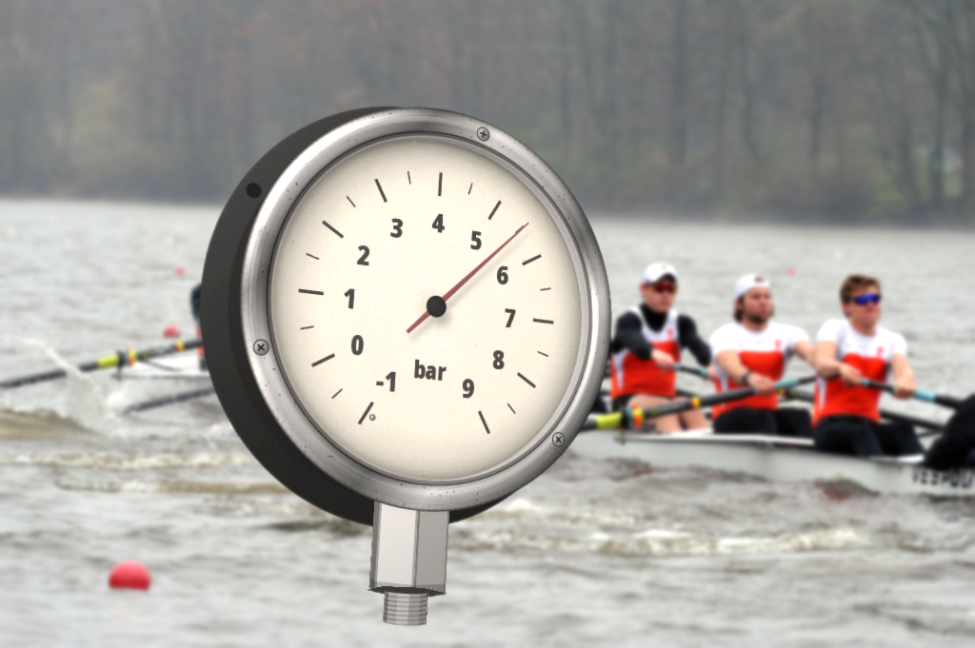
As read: **5.5** bar
